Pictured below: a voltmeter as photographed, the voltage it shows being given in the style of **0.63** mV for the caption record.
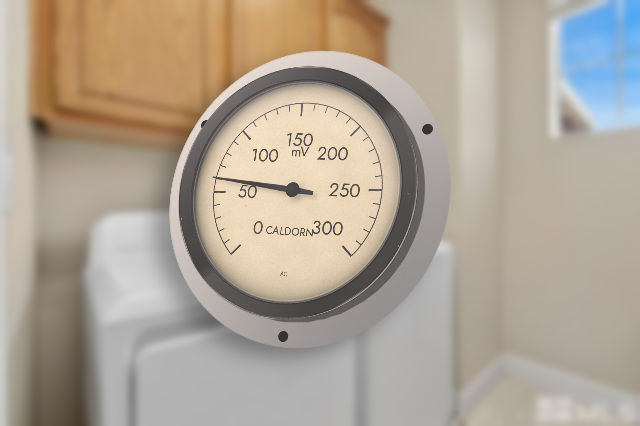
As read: **60** mV
